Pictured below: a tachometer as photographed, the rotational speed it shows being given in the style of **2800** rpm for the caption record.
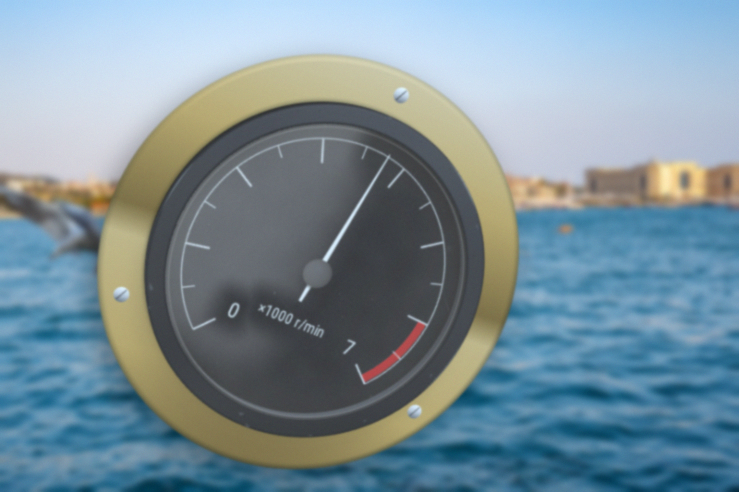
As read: **3750** rpm
